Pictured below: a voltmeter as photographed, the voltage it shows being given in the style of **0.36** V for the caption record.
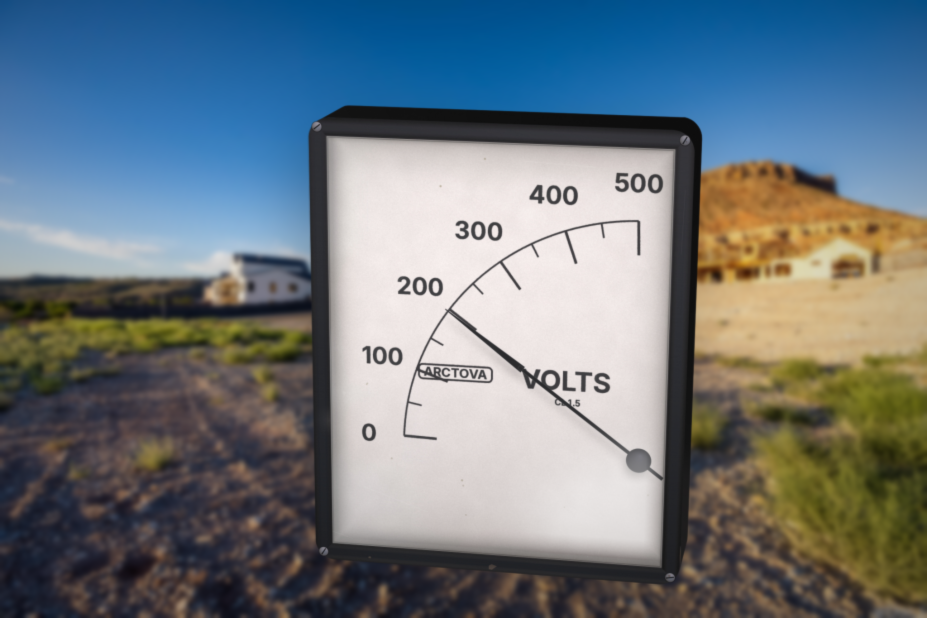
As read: **200** V
